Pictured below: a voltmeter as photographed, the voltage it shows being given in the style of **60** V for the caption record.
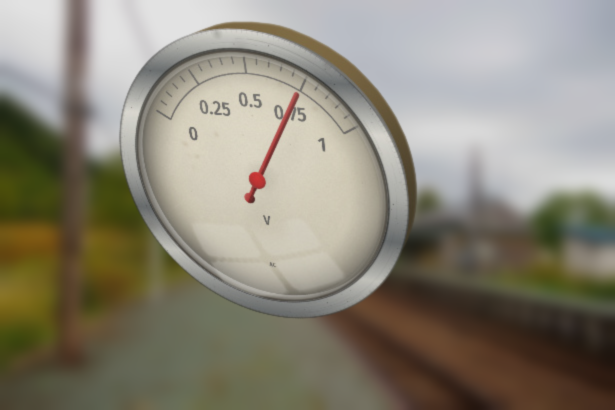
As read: **0.75** V
